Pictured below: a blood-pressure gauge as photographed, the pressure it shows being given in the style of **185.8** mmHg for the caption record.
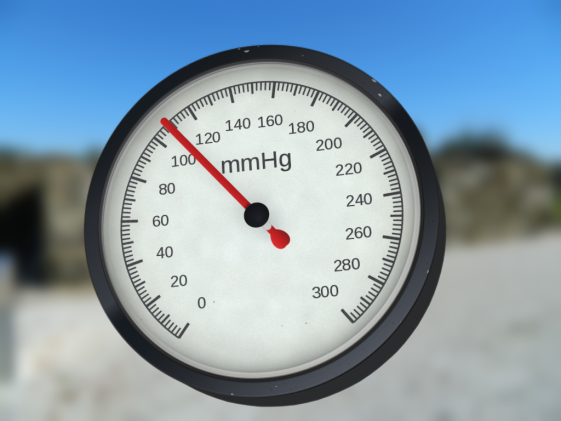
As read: **108** mmHg
